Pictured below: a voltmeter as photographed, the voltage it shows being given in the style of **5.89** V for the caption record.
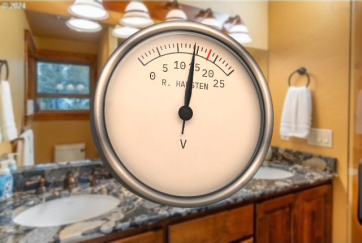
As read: **14** V
